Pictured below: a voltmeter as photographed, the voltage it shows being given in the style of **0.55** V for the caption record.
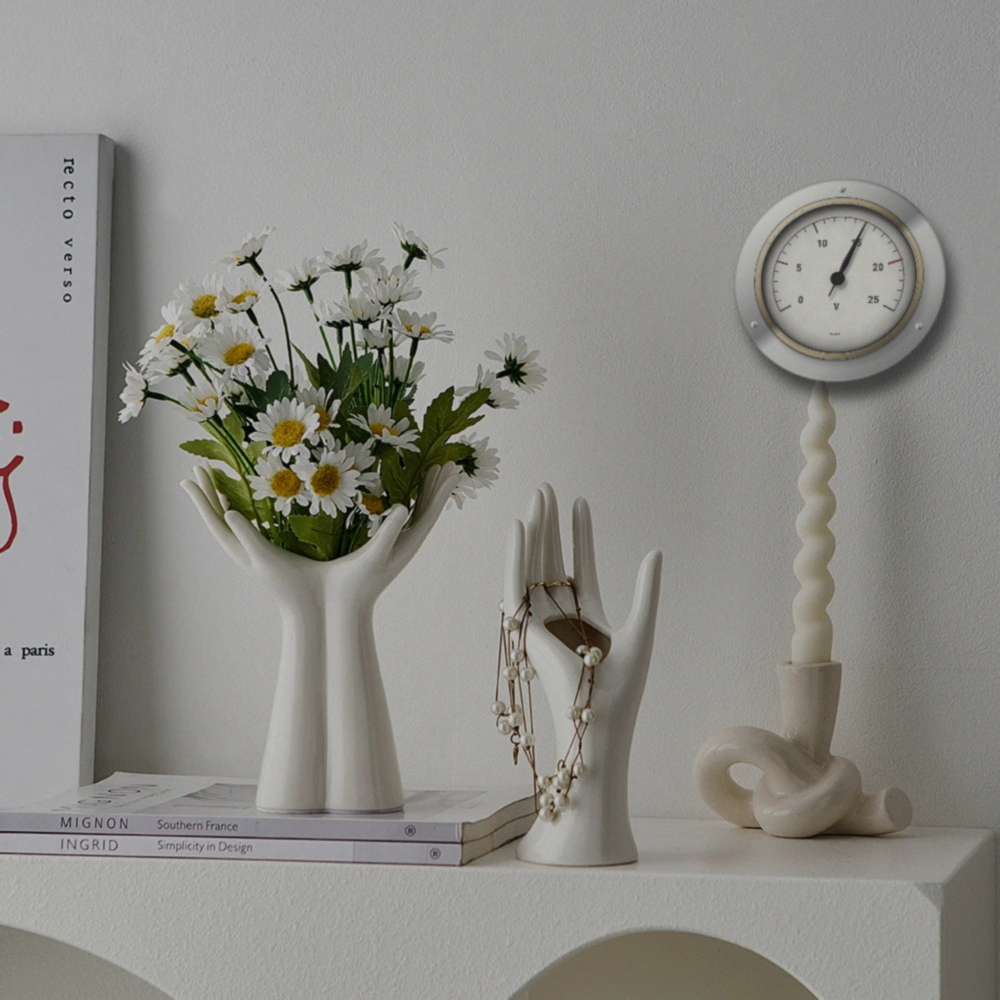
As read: **15** V
